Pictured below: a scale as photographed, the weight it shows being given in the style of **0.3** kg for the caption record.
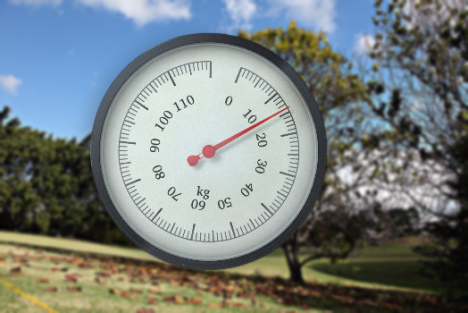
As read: **14** kg
